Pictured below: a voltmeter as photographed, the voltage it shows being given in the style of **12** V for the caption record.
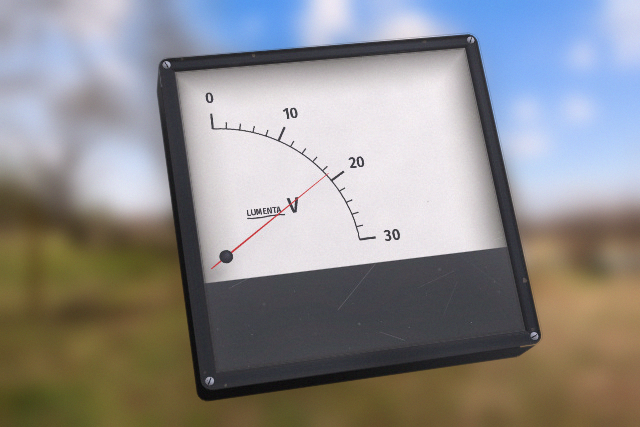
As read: **19** V
